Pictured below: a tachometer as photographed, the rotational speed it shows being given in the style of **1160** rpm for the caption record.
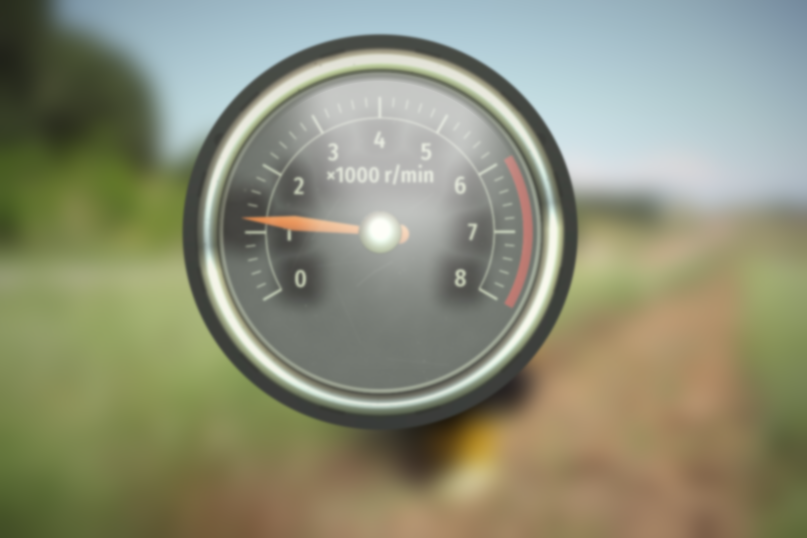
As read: **1200** rpm
